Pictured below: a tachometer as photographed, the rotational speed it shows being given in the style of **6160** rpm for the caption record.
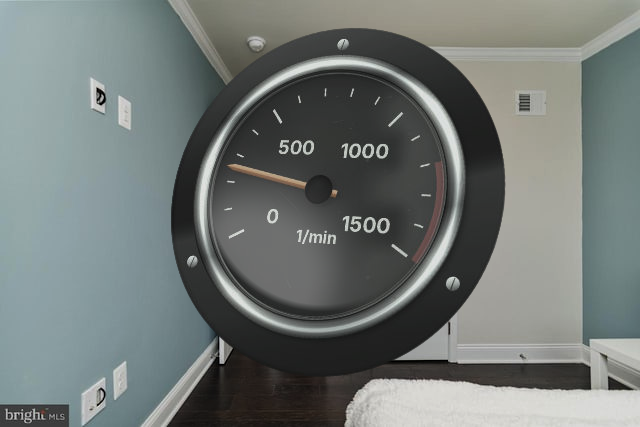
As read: **250** rpm
